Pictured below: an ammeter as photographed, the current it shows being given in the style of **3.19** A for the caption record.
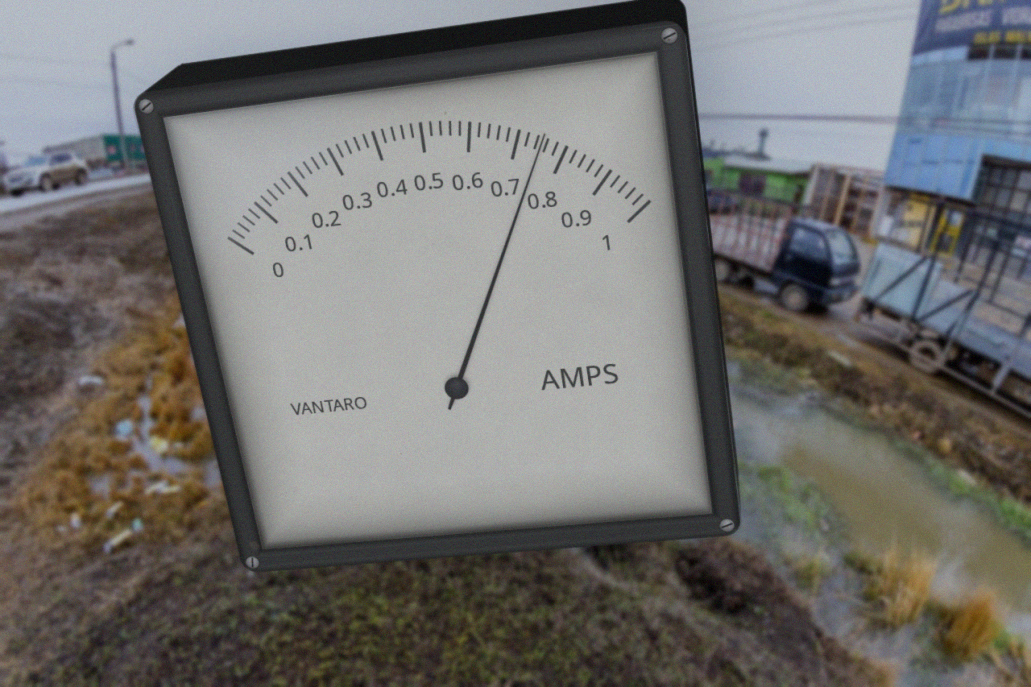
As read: **0.75** A
